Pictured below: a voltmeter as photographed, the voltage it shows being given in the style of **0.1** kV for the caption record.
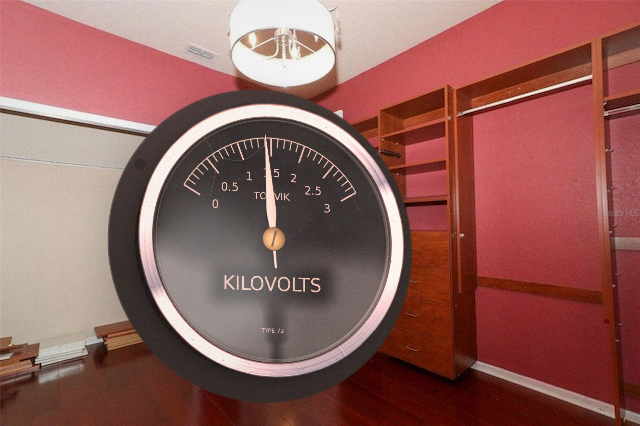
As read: **1.4** kV
